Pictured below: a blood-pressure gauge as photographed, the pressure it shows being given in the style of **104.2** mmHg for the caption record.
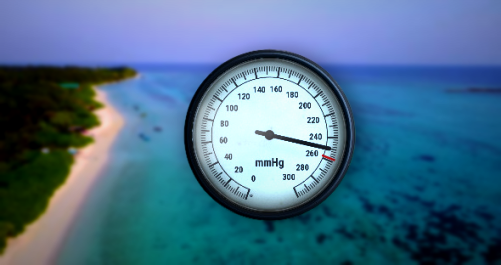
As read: **250** mmHg
